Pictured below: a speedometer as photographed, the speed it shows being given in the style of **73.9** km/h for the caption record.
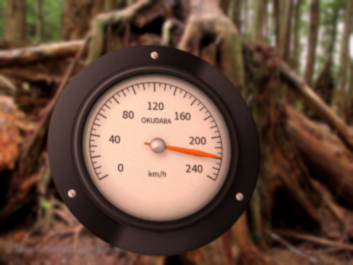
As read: **220** km/h
